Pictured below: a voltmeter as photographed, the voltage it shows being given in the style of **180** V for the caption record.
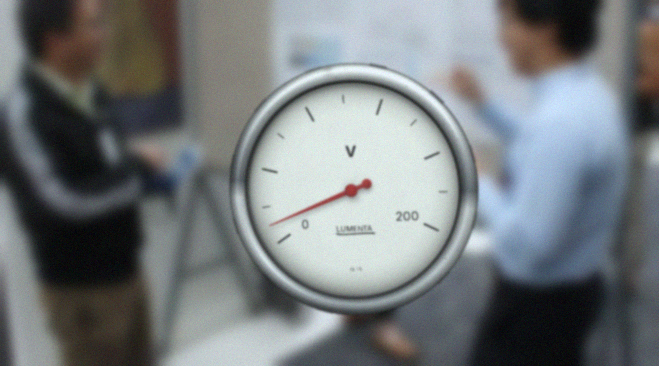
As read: **10** V
